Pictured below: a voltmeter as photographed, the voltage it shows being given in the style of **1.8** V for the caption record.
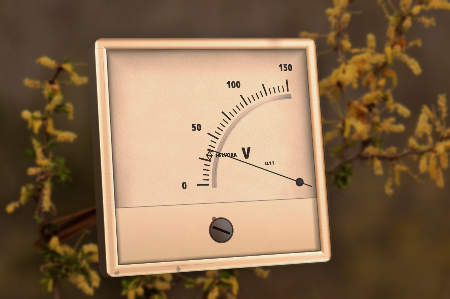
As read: **35** V
